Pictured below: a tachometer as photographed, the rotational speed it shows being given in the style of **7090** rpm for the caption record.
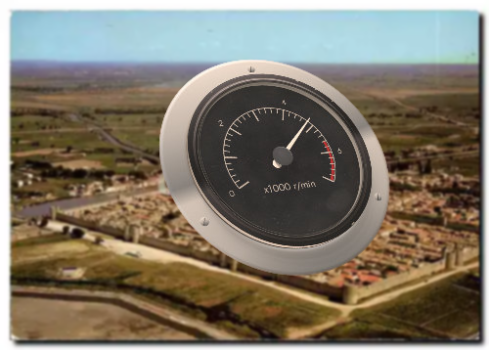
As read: **4800** rpm
